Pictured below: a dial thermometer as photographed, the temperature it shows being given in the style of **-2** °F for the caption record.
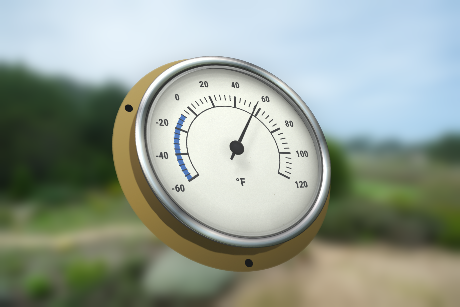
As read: **56** °F
